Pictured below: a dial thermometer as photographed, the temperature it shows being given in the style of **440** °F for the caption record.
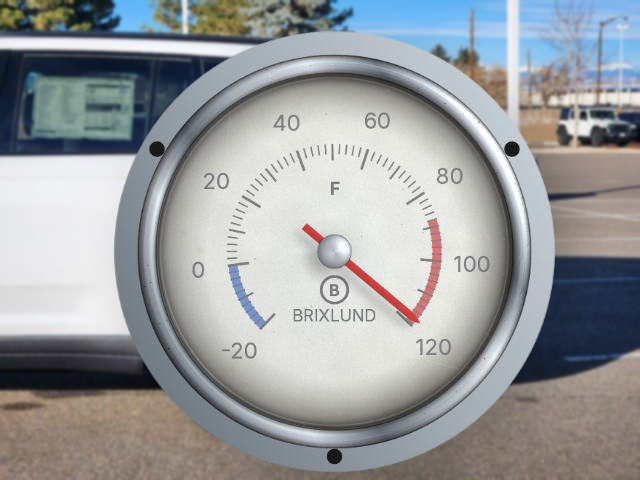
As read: **118** °F
